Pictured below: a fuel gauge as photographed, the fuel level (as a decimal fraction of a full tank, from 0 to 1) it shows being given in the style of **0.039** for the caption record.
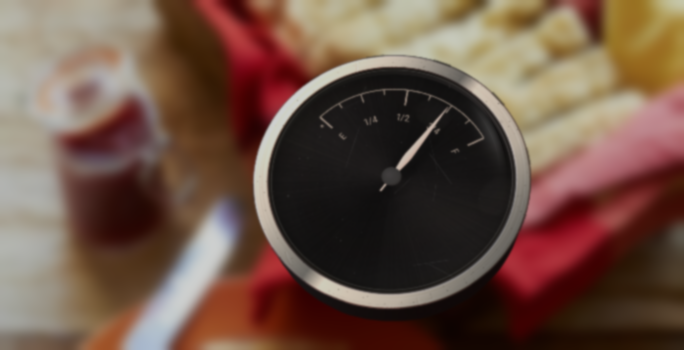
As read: **0.75**
